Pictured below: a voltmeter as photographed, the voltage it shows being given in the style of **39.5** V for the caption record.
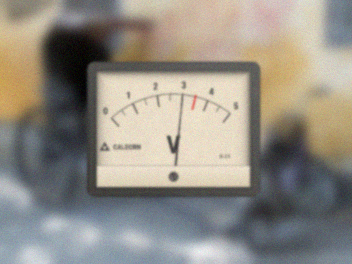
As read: **3** V
